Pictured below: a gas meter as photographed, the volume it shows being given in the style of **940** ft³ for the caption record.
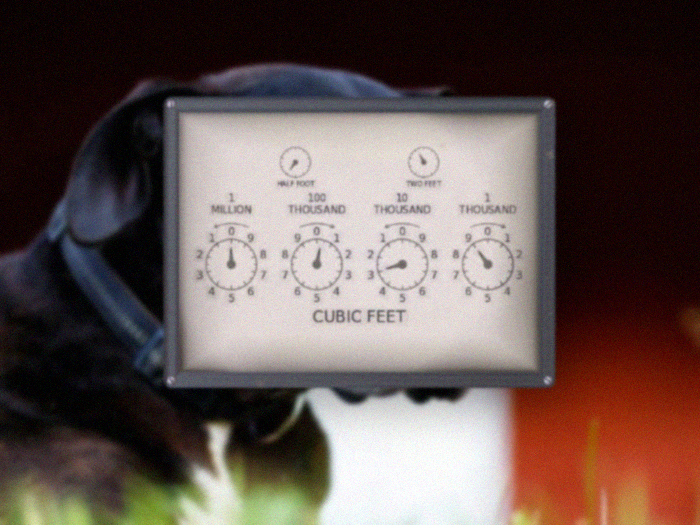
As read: **2900** ft³
